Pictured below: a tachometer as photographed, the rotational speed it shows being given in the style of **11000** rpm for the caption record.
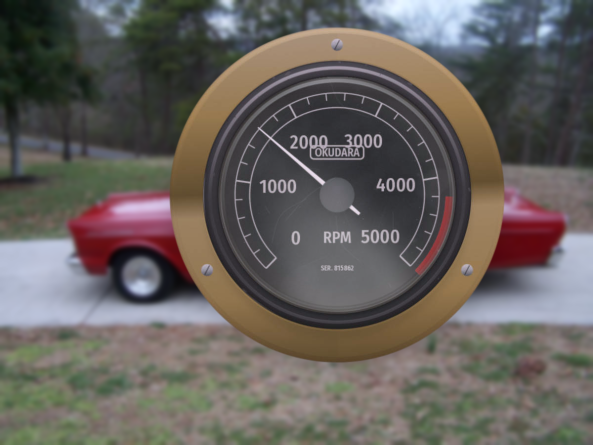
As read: **1600** rpm
